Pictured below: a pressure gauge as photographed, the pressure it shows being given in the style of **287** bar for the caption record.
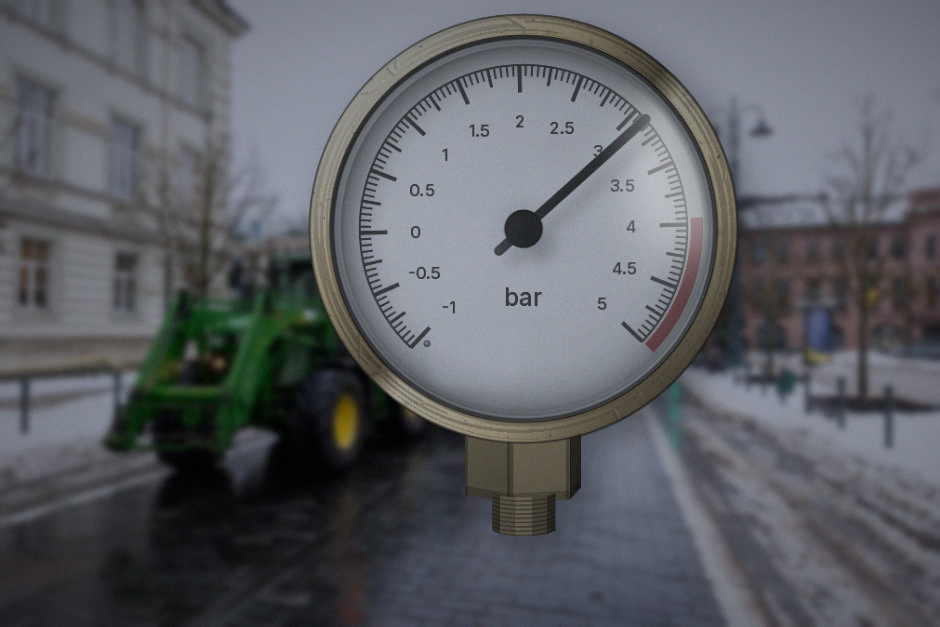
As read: **3.1** bar
